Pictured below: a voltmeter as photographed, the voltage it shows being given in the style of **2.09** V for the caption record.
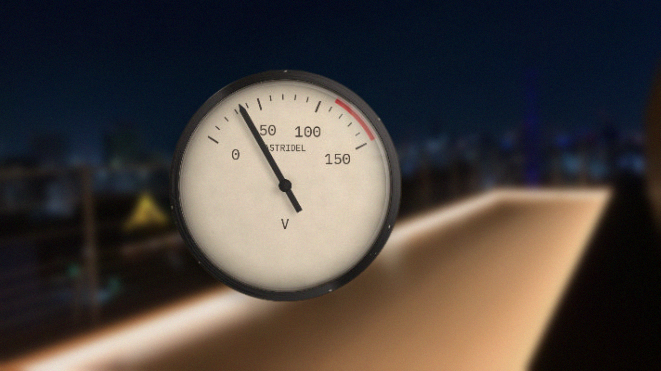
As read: **35** V
